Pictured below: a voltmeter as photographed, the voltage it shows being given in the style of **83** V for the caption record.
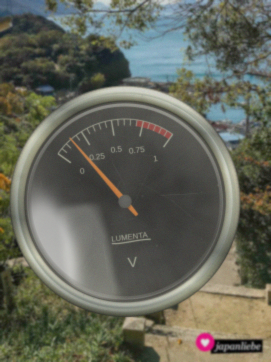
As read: **0.15** V
